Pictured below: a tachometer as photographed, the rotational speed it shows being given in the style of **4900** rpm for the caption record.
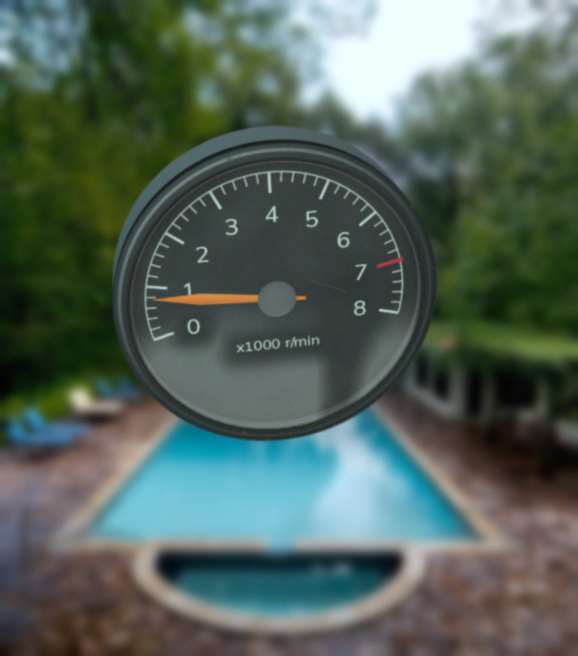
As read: **800** rpm
